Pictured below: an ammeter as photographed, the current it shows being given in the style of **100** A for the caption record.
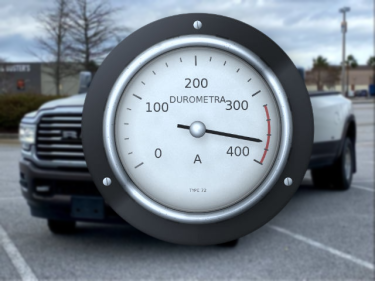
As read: **370** A
